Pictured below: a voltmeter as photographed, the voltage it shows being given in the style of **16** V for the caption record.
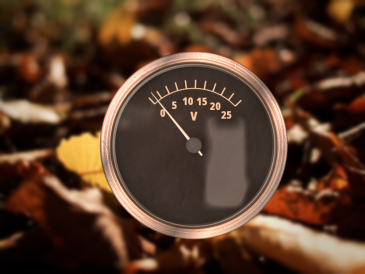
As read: **1.25** V
